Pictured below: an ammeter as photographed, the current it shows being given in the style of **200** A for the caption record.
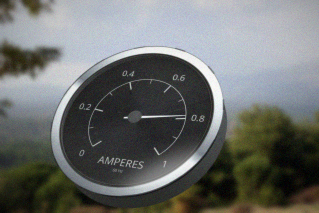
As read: **0.8** A
